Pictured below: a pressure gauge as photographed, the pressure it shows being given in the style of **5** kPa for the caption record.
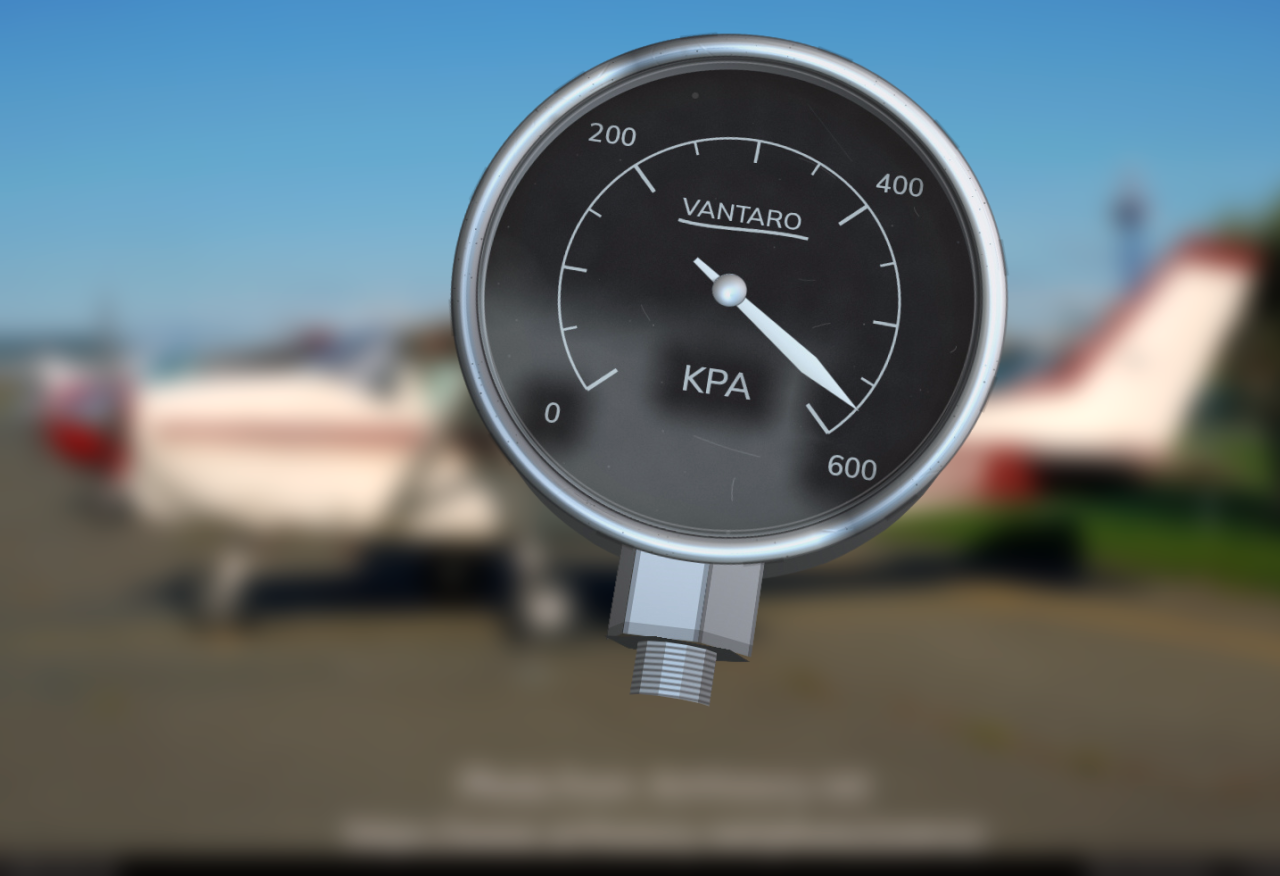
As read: **575** kPa
